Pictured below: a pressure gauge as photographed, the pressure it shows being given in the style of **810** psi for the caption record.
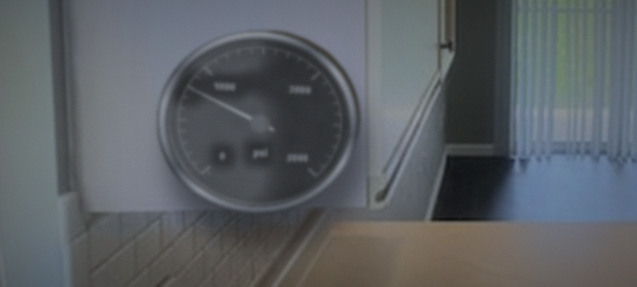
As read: **800** psi
